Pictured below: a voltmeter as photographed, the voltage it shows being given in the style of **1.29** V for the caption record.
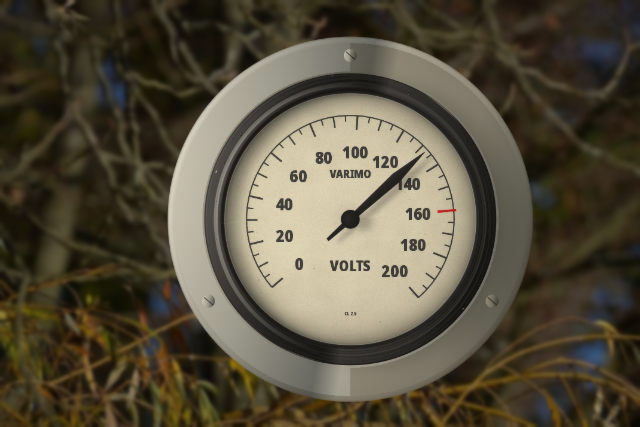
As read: **132.5** V
